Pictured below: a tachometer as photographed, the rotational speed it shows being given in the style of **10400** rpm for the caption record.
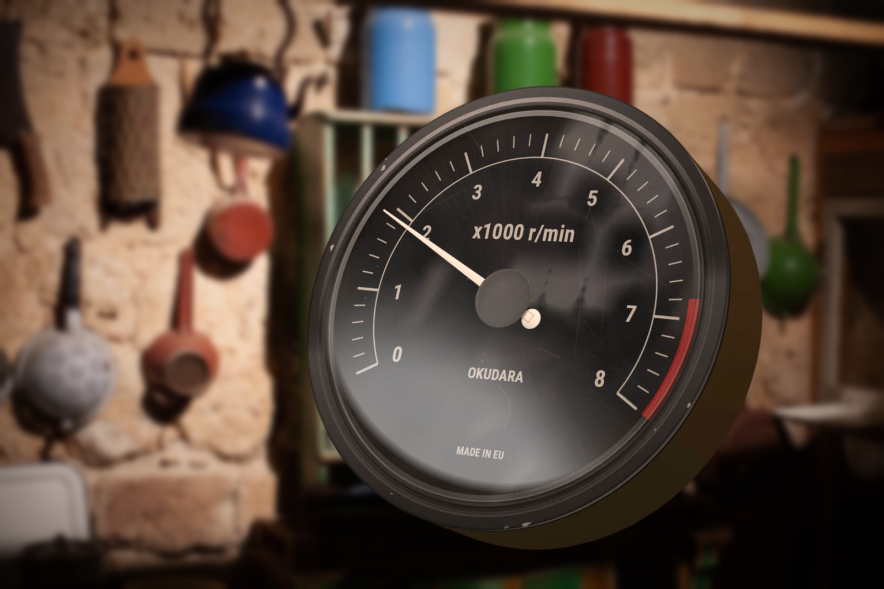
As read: **1900** rpm
